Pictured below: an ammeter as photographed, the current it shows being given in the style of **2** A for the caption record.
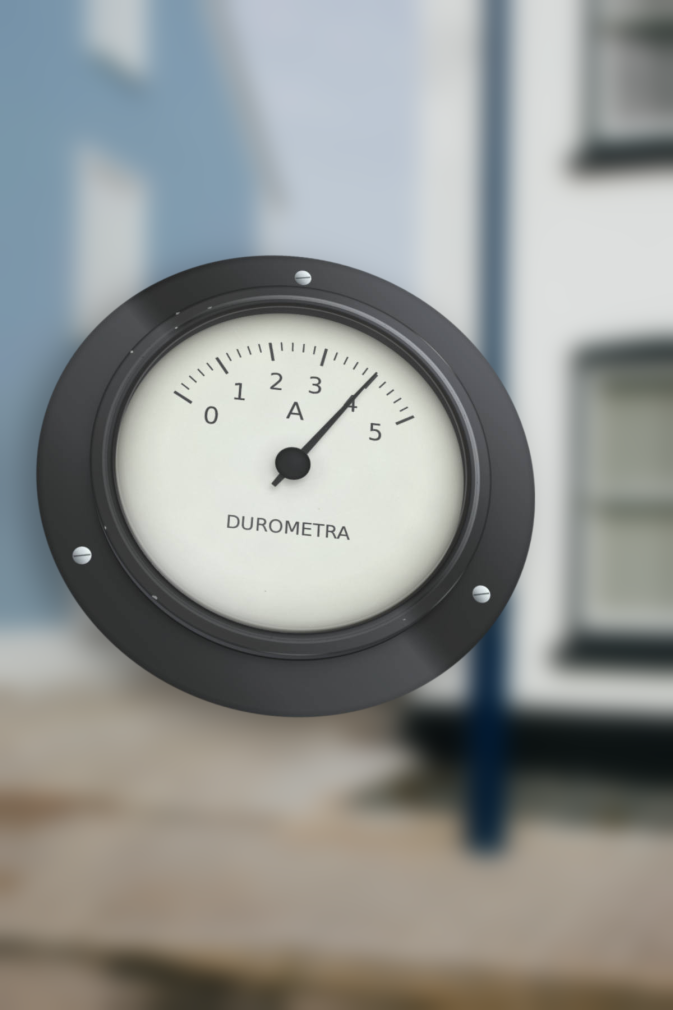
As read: **4** A
